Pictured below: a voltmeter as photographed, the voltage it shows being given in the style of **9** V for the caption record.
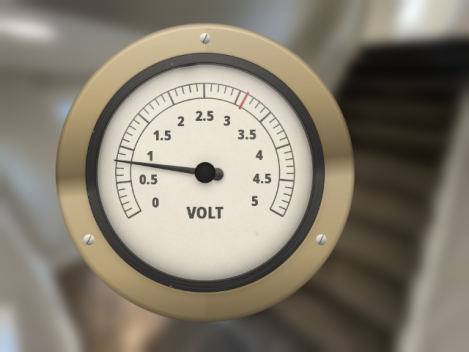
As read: **0.8** V
